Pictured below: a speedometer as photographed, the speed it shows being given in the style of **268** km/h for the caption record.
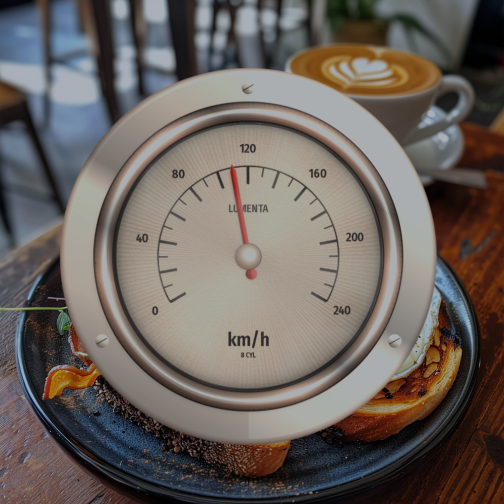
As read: **110** km/h
